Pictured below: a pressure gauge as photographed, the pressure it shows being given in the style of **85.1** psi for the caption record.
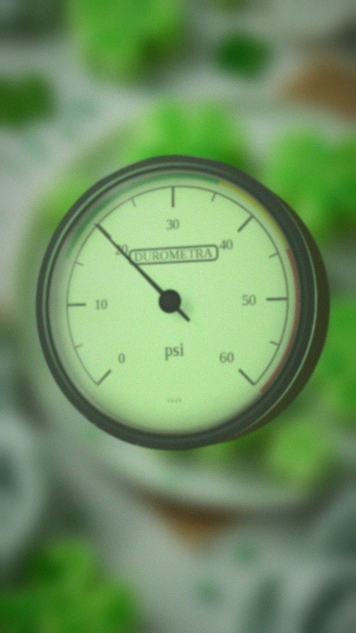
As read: **20** psi
